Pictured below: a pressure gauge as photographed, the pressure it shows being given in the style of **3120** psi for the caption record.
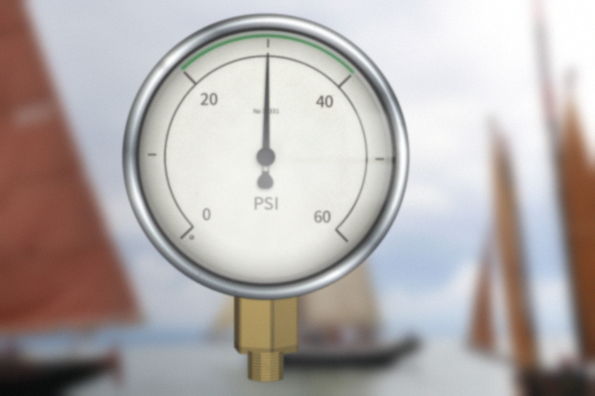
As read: **30** psi
